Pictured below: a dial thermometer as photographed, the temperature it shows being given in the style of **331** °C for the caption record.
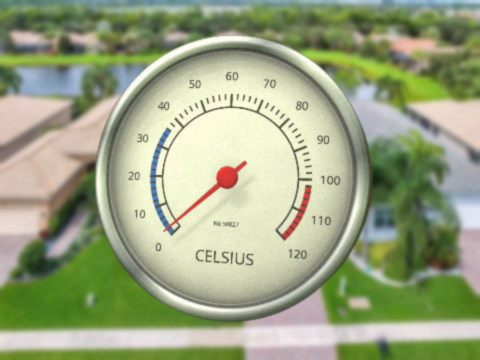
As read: **2** °C
